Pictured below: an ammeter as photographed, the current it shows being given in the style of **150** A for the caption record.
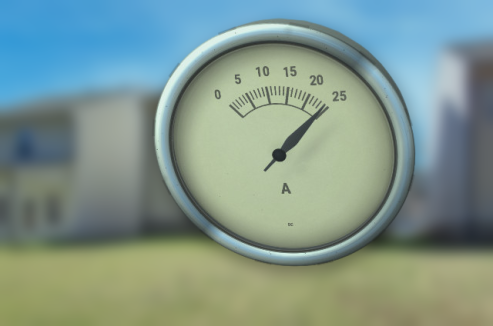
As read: **24** A
